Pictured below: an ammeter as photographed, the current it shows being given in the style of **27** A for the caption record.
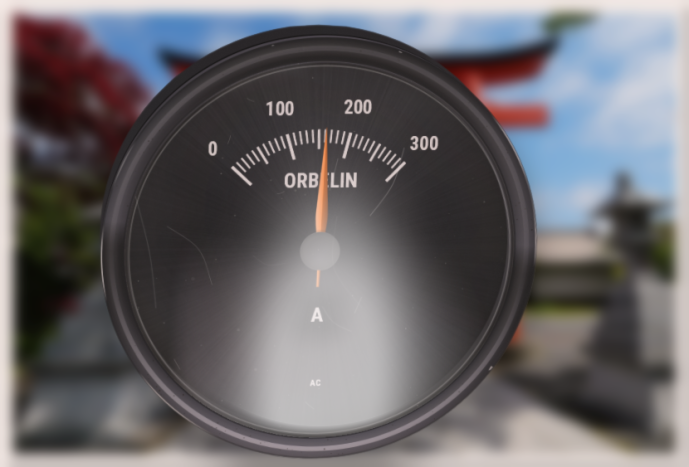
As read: **160** A
